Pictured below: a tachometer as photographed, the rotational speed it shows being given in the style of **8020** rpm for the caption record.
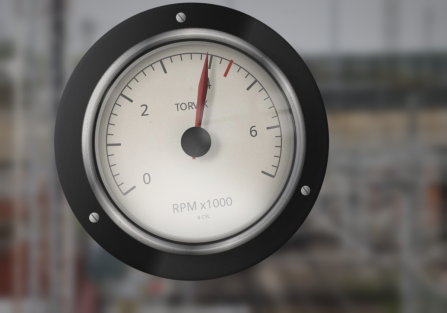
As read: **3900** rpm
